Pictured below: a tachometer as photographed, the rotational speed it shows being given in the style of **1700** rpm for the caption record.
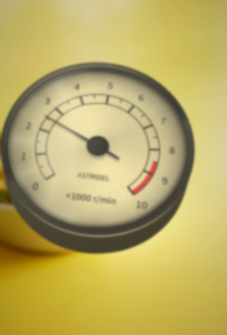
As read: **2500** rpm
